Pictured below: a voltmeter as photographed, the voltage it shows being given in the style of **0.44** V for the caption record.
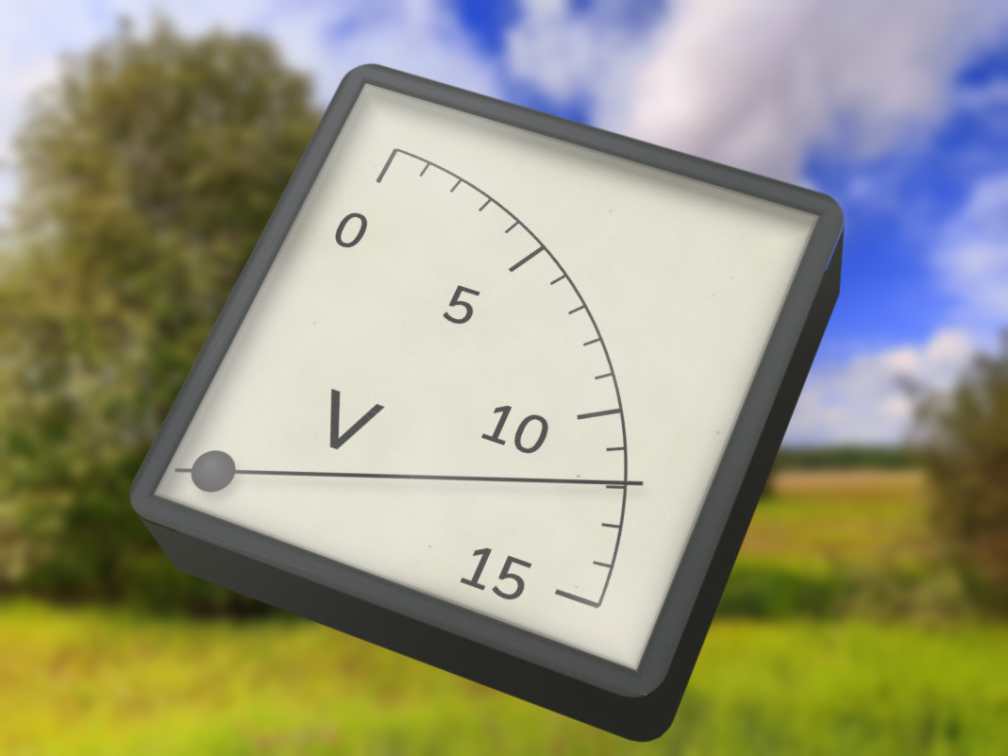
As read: **12** V
